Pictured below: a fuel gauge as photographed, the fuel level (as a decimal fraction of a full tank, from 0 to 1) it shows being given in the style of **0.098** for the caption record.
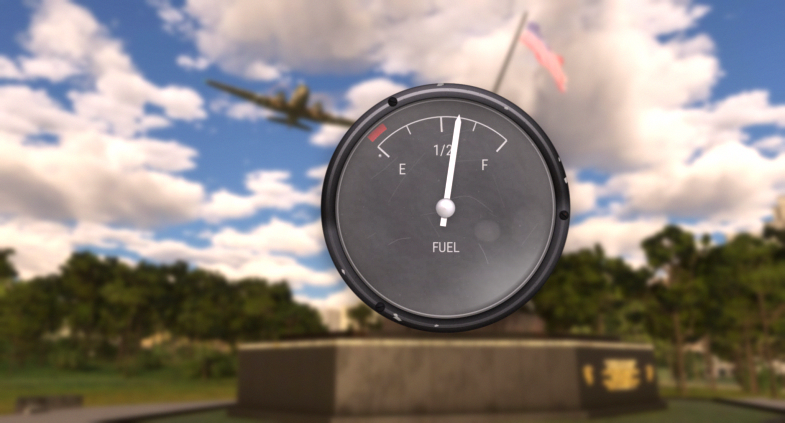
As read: **0.625**
